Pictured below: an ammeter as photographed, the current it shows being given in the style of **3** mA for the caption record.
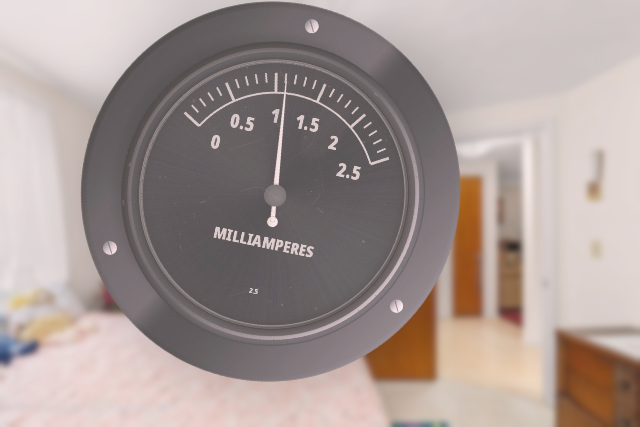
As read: **1.1** mA
